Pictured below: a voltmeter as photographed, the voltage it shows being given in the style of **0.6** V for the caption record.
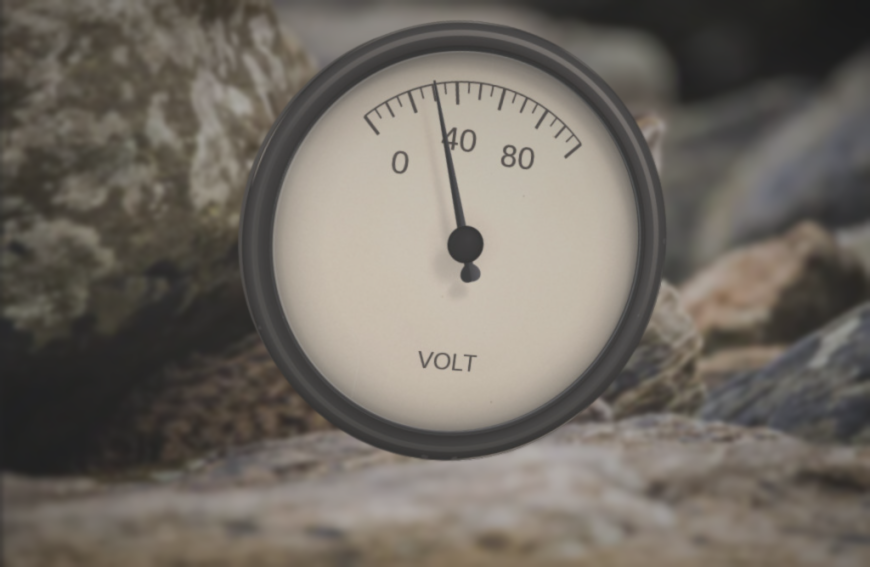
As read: **30** V
